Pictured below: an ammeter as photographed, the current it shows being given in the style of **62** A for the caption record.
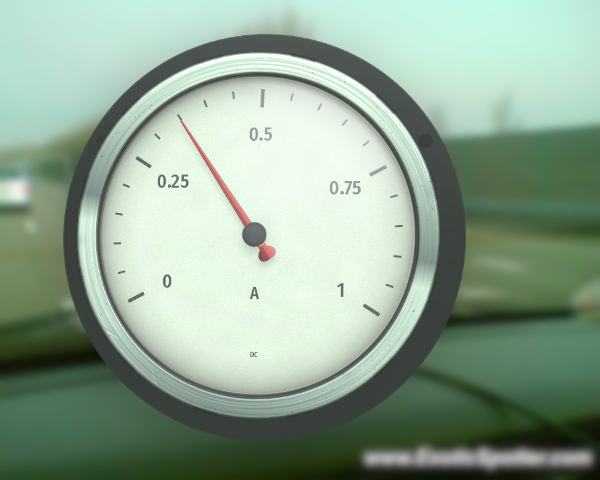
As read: **0.35** A
